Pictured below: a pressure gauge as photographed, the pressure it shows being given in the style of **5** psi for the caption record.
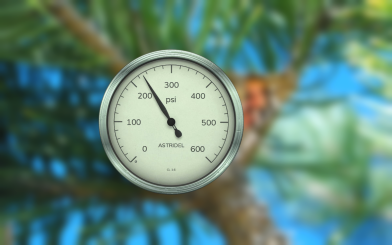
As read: **230** psi
